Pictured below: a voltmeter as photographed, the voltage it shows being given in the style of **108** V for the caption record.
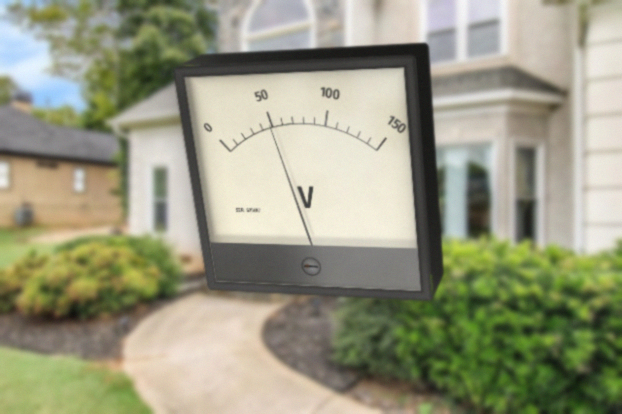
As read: **50** V
